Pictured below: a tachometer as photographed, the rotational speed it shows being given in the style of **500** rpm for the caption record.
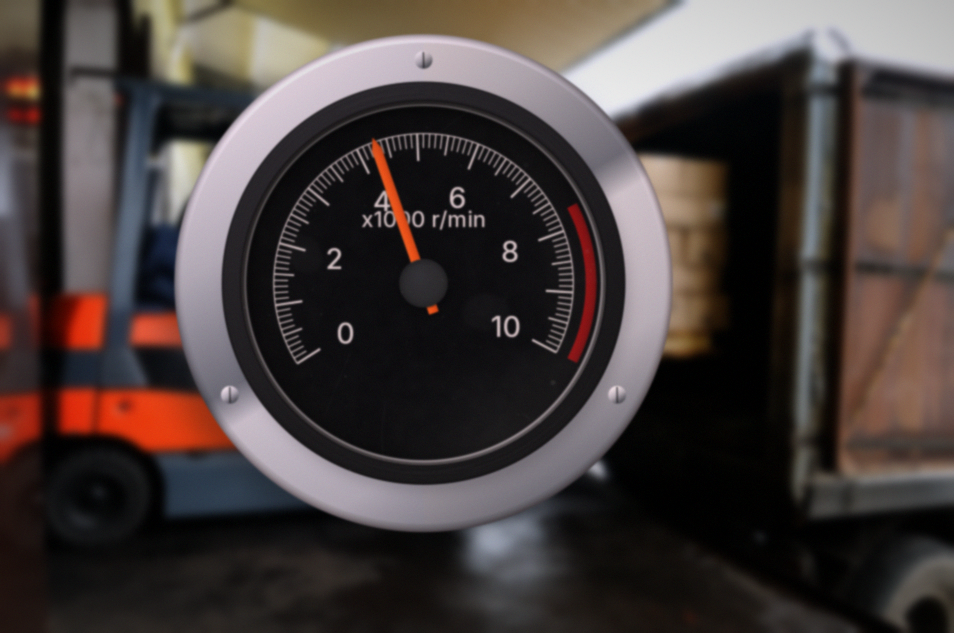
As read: **4300** rpm
